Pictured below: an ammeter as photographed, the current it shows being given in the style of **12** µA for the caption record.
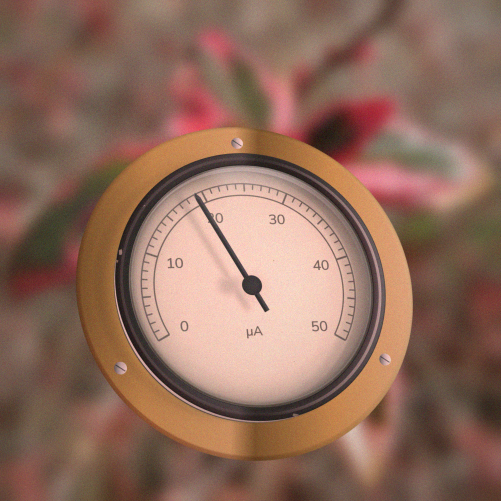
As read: **19** µA
